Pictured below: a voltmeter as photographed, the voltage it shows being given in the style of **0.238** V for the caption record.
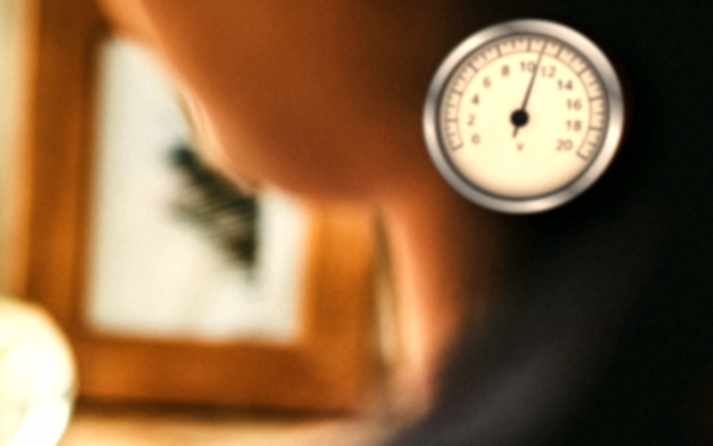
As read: **11** V
